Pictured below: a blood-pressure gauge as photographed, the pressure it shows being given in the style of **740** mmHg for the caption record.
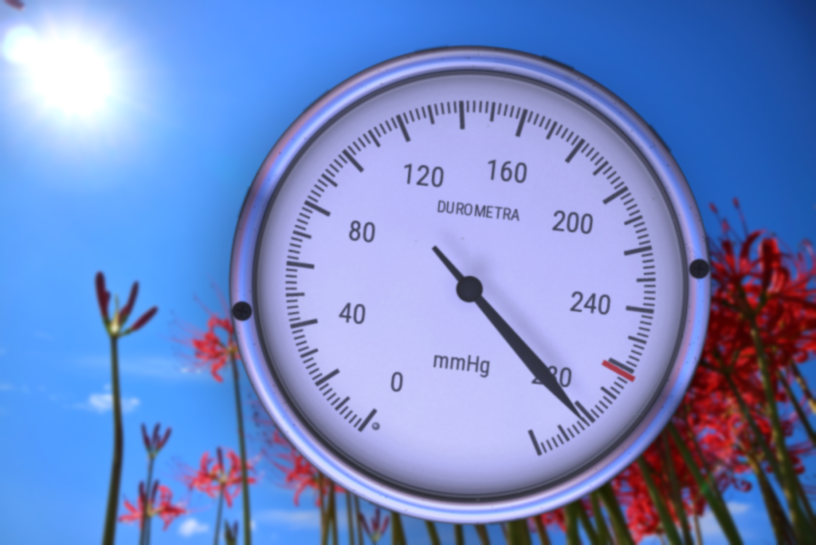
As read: **282** mmHg
